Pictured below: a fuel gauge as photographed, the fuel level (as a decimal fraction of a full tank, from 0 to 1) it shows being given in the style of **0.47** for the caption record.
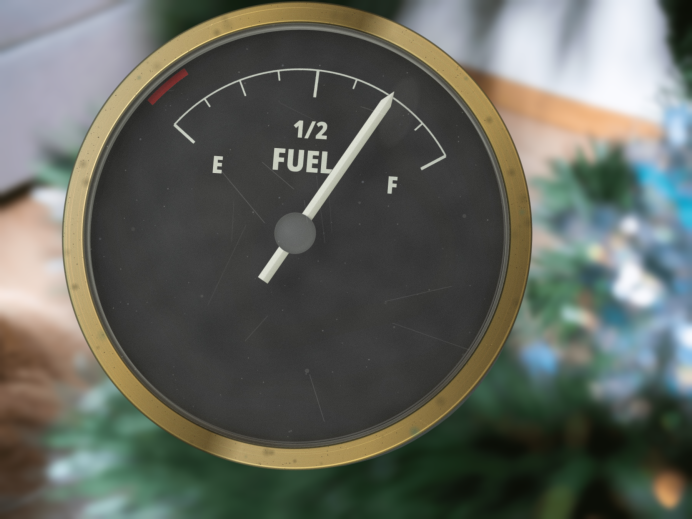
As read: **0.75**
